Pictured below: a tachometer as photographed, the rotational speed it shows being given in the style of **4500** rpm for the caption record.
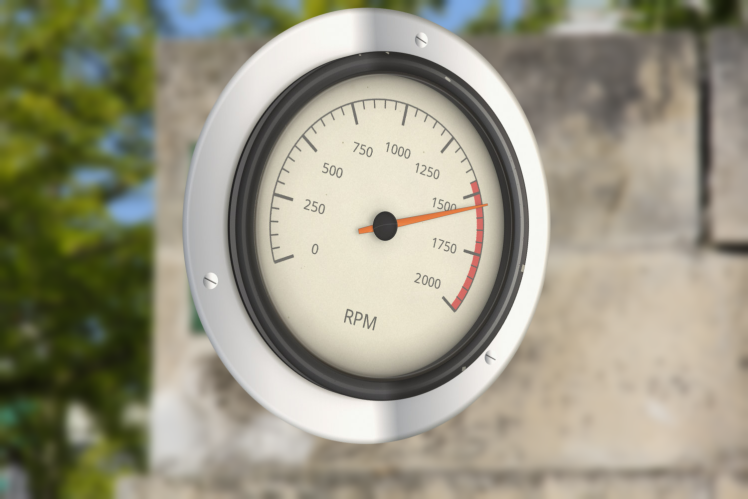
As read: **1550** rpm
